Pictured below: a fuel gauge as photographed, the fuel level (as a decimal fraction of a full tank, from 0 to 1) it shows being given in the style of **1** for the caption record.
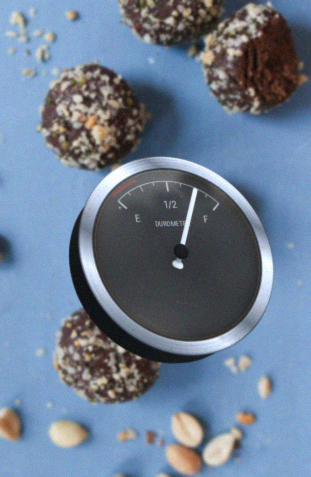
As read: **0.75**
